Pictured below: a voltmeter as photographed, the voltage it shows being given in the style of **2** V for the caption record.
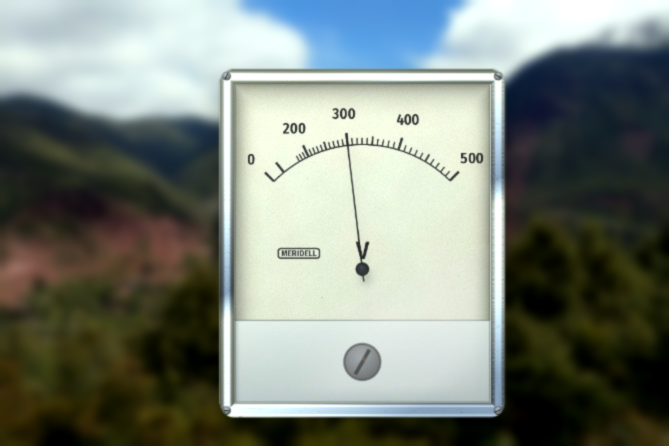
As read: **300** V
